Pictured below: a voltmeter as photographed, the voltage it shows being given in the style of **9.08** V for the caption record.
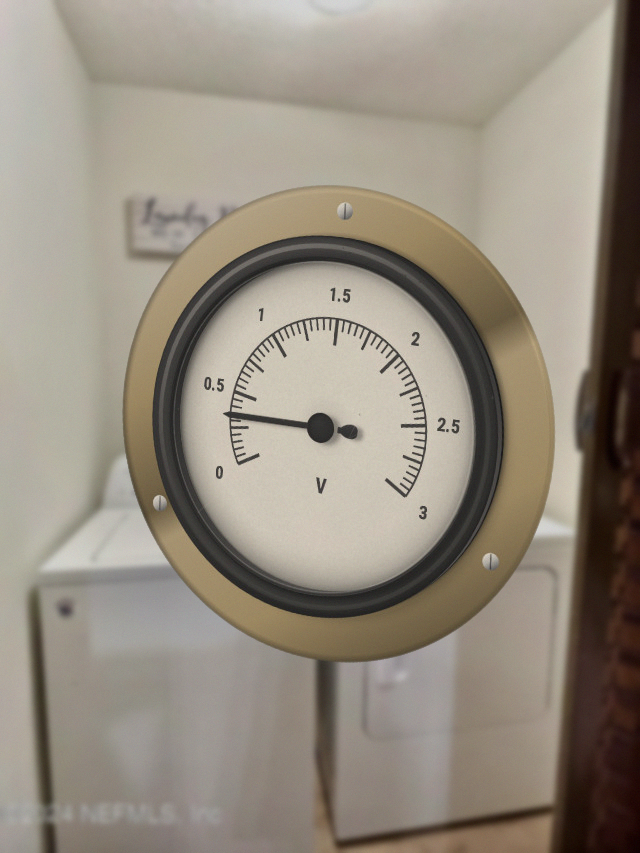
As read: **0.35** V
